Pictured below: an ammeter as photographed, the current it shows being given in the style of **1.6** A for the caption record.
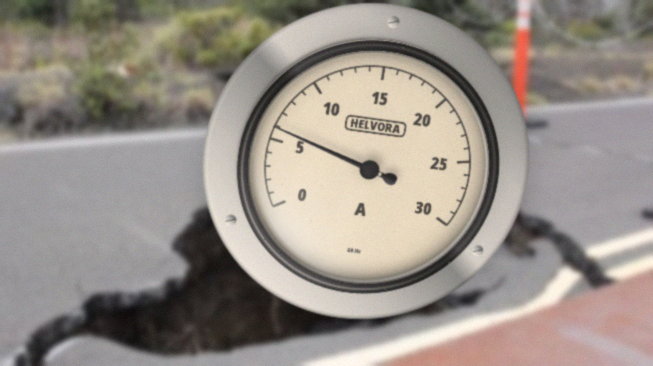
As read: **6** A
